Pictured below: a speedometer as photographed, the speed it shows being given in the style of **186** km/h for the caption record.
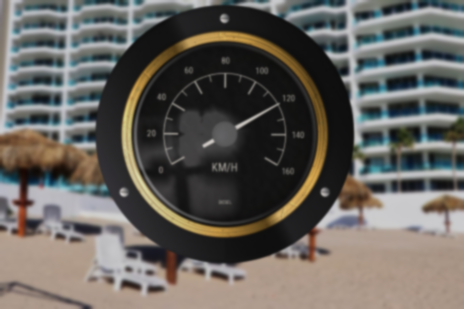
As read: **120** km/h
